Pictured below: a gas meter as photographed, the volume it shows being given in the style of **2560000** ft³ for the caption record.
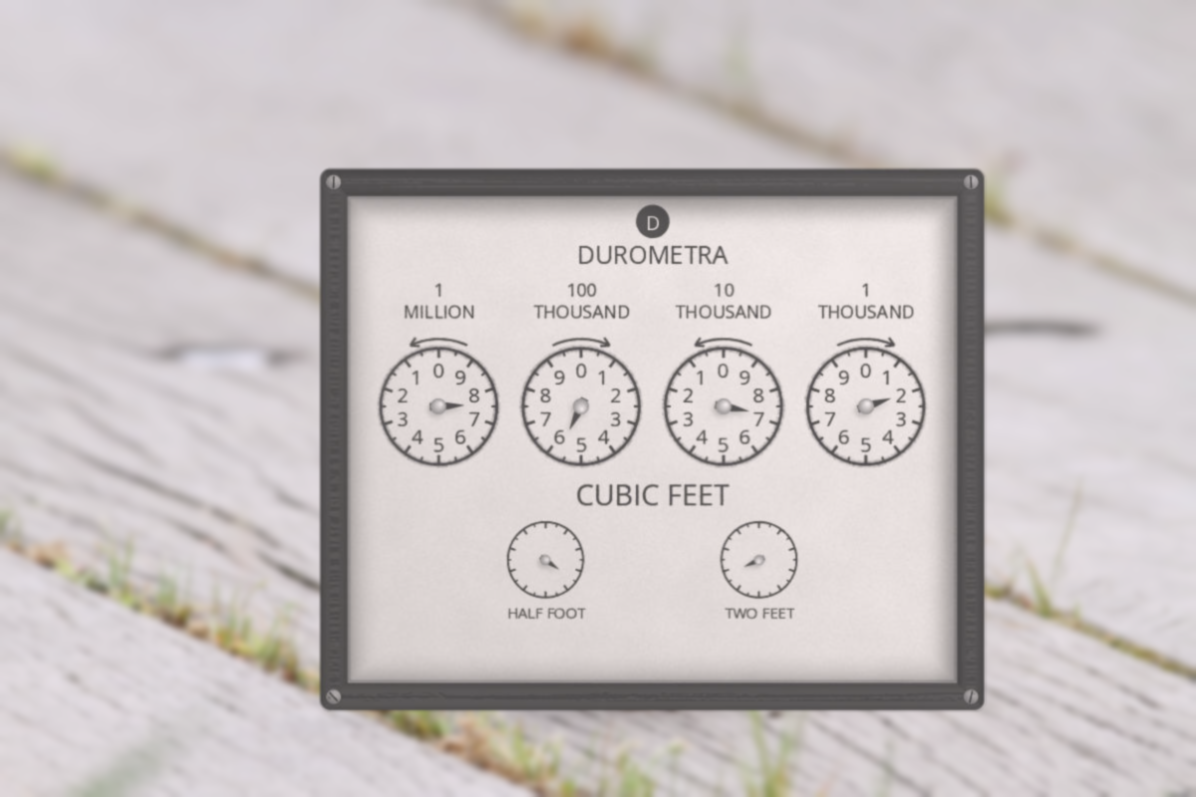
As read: **757200** ft³
